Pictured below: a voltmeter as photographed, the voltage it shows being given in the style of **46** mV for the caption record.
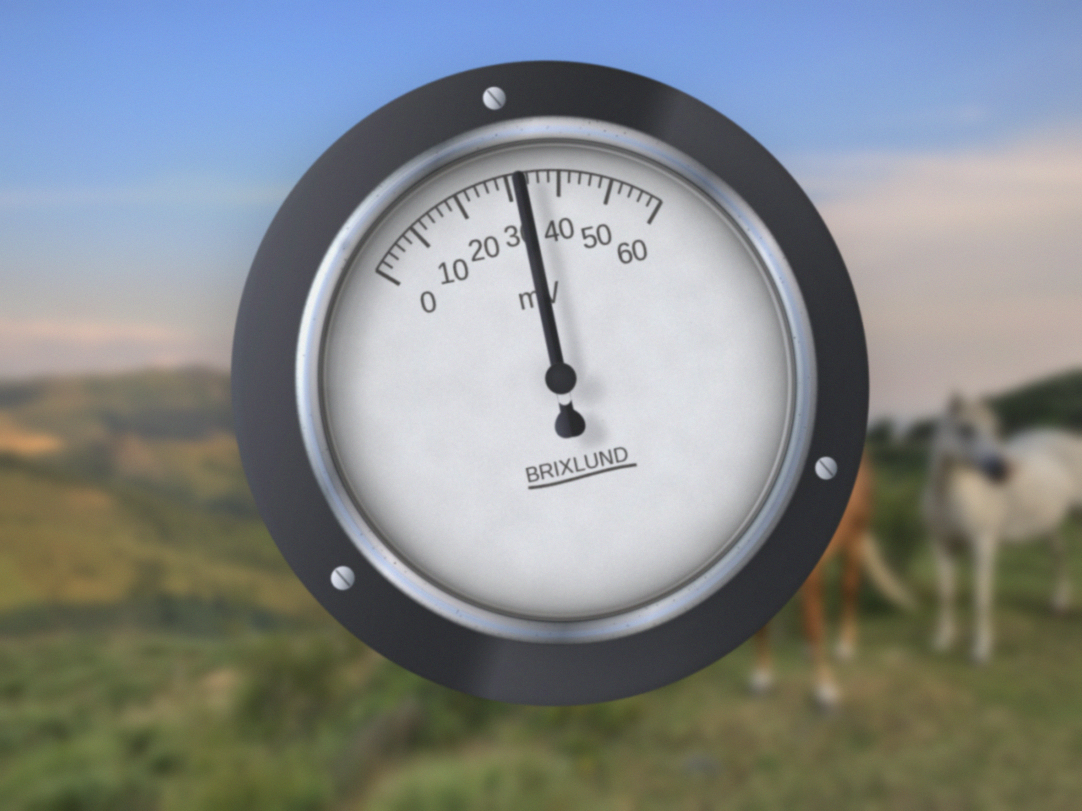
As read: **32** mV
